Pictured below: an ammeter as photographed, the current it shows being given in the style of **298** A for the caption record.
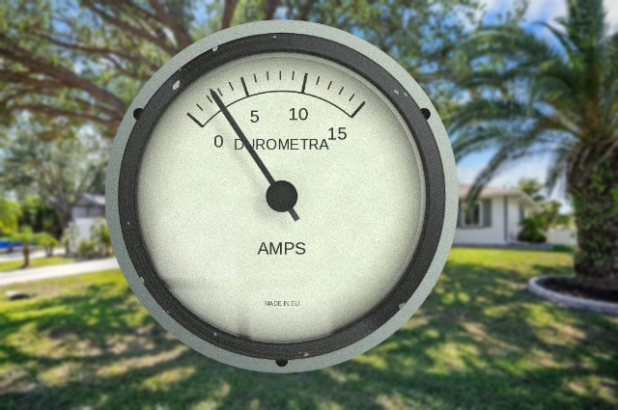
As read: **2.5** A
